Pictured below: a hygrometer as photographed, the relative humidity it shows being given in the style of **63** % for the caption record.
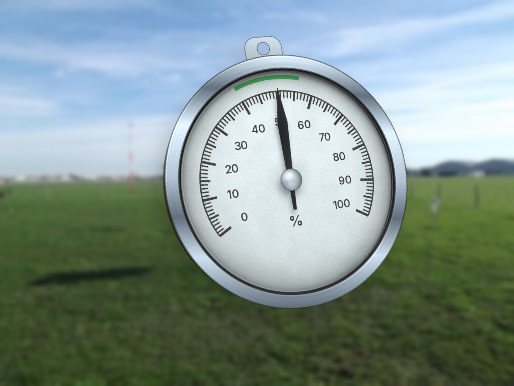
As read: **50** %
